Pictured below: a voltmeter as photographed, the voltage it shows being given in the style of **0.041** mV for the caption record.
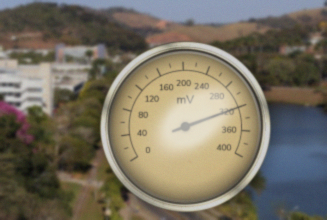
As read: **320** mV
